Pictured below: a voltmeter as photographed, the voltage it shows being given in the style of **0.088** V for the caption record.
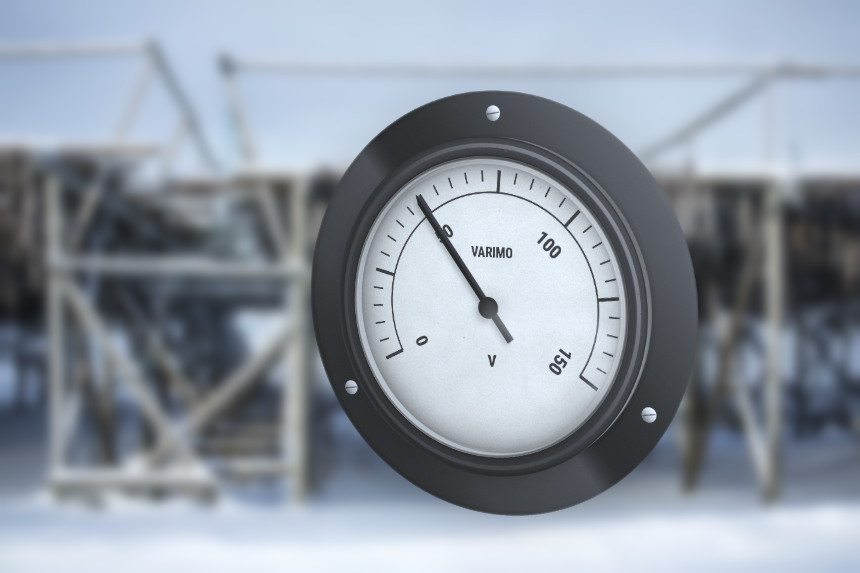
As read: **50** V
